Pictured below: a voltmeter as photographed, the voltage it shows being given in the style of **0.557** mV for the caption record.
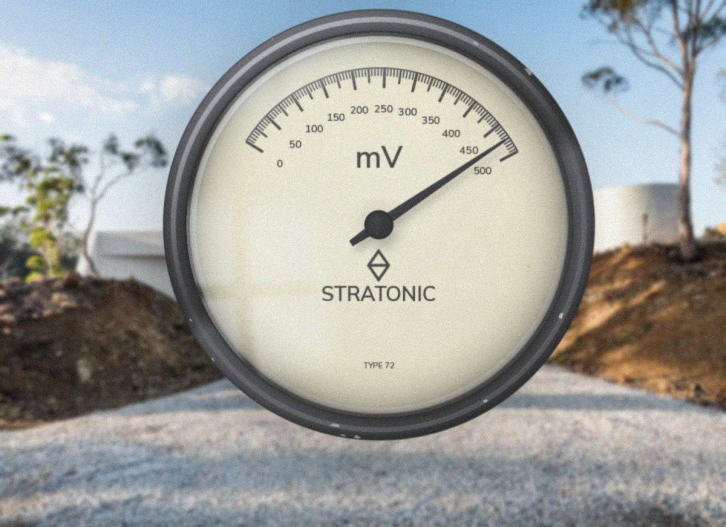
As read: **475** mV
